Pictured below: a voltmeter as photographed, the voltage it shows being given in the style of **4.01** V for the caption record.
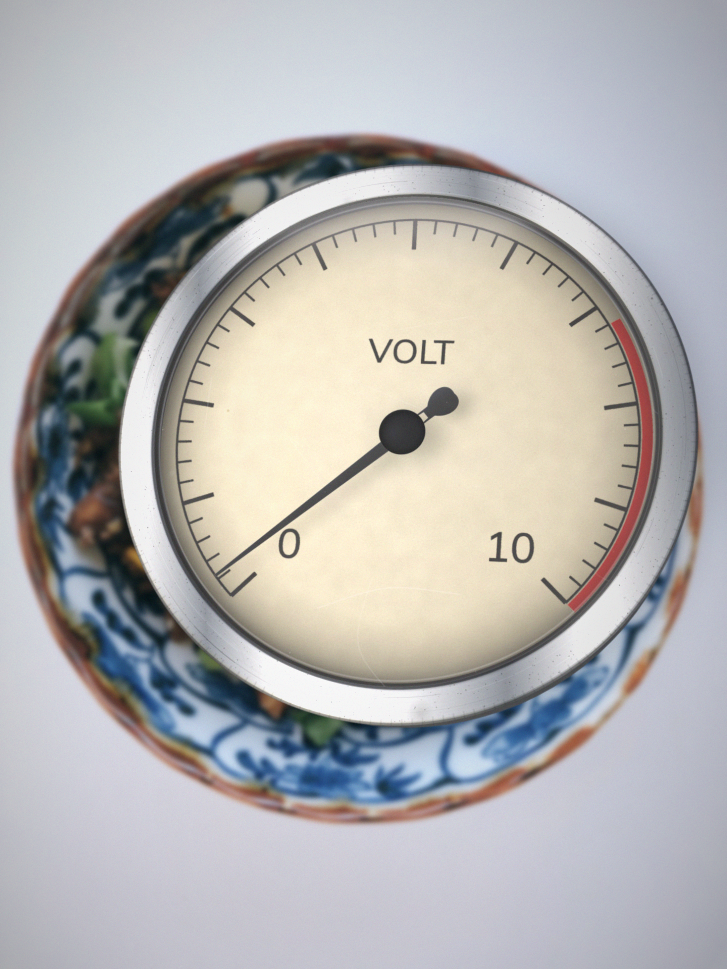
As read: **0.2** V
